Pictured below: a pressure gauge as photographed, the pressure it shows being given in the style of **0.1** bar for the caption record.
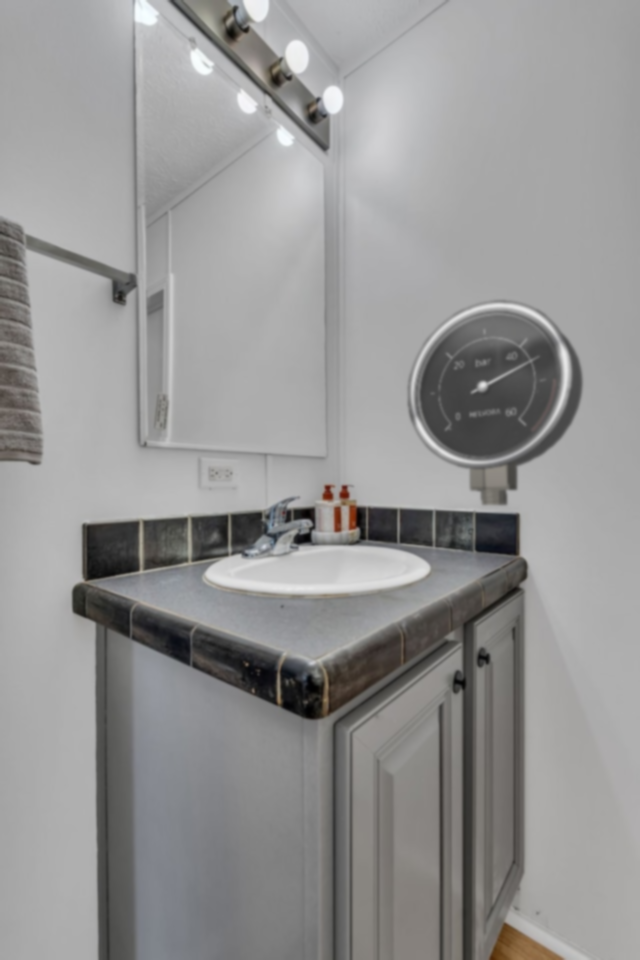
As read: **45** bar
